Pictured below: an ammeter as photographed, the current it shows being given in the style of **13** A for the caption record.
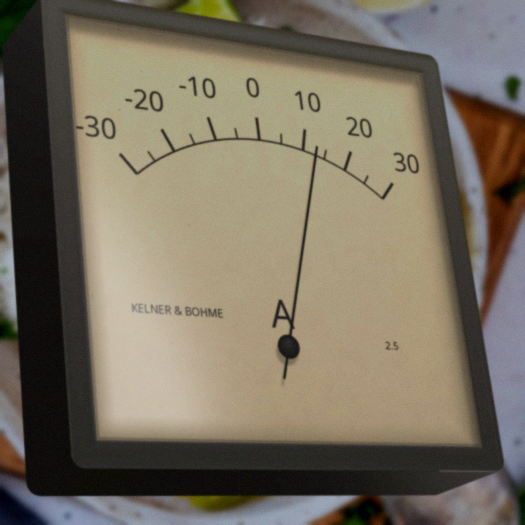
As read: **12.5** A
